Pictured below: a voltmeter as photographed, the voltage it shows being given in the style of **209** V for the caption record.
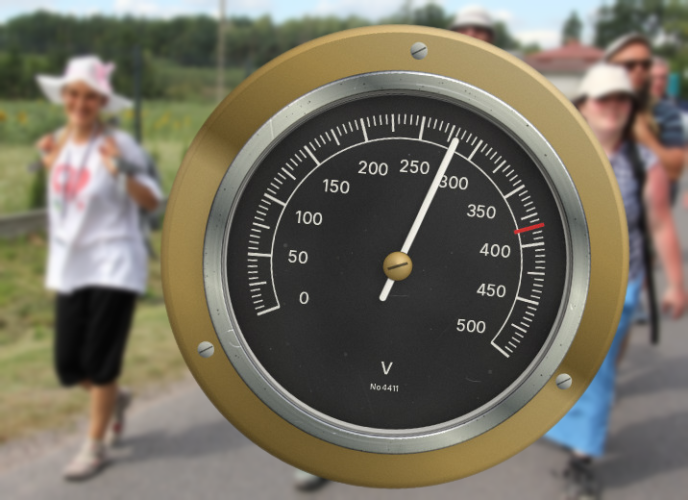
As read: **280** V
